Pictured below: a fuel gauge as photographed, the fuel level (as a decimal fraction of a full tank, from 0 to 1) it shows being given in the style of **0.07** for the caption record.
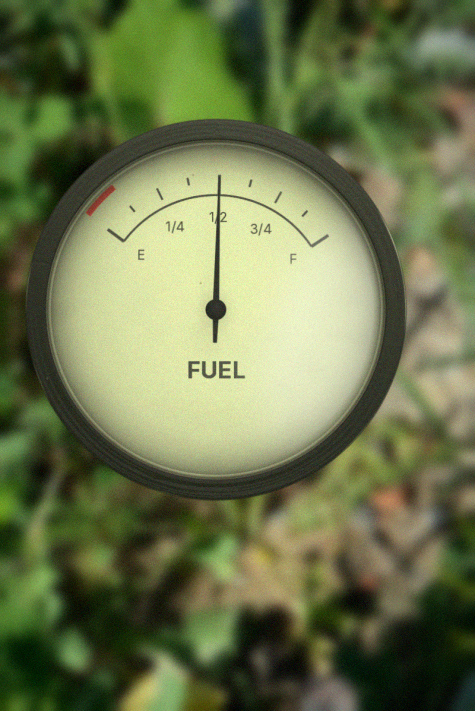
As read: **0.5**
